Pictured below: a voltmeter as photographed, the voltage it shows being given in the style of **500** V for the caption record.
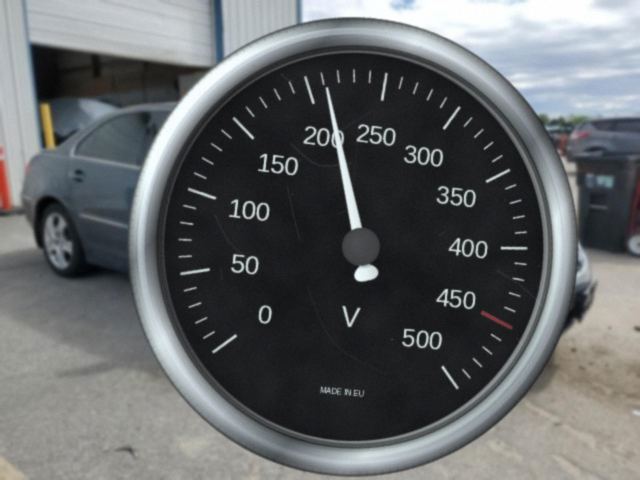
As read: **210** V
